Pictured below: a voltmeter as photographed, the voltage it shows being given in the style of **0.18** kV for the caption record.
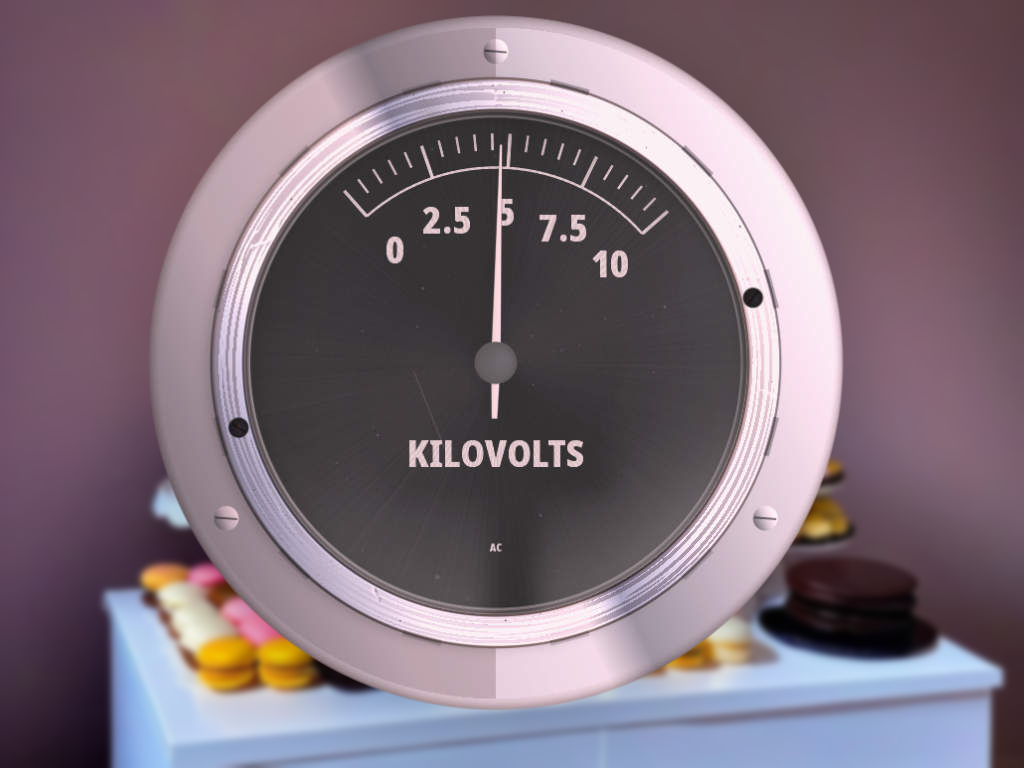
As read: **4.75** kV
